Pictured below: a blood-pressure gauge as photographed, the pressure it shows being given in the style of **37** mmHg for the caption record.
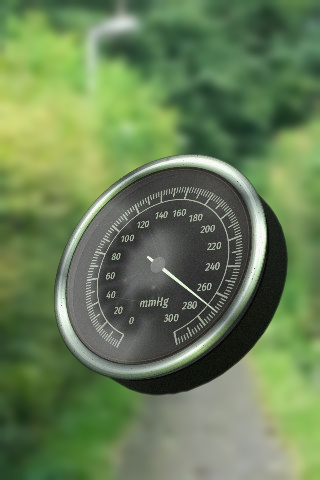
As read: **270** mmHg
